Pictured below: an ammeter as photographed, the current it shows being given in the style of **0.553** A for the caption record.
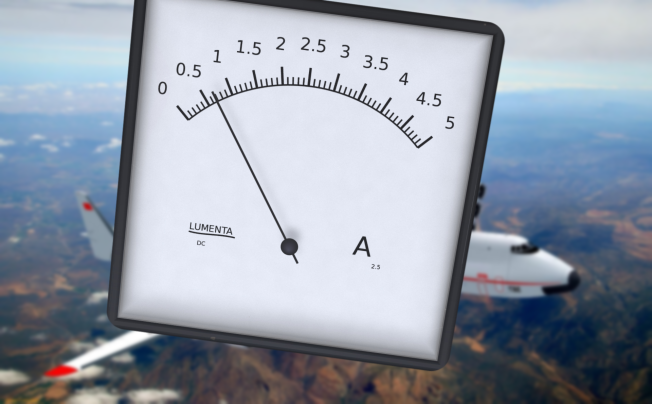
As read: **0.7** A
